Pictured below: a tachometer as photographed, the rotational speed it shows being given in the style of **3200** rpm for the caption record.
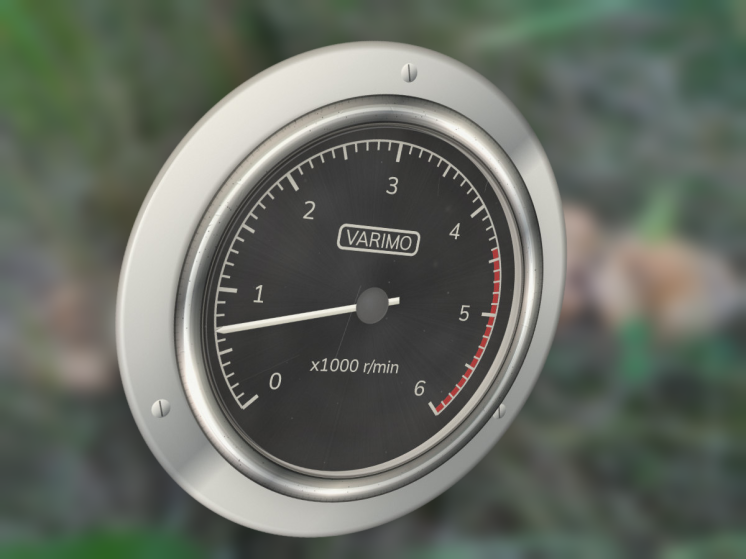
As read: **700** rpm
